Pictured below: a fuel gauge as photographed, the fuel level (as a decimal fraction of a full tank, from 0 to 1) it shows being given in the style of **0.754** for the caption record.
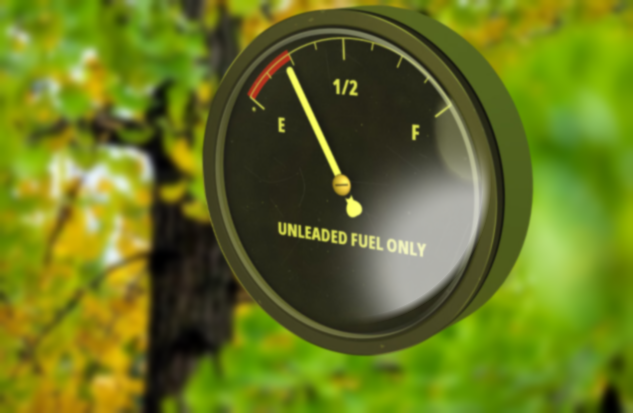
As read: **0.25**
